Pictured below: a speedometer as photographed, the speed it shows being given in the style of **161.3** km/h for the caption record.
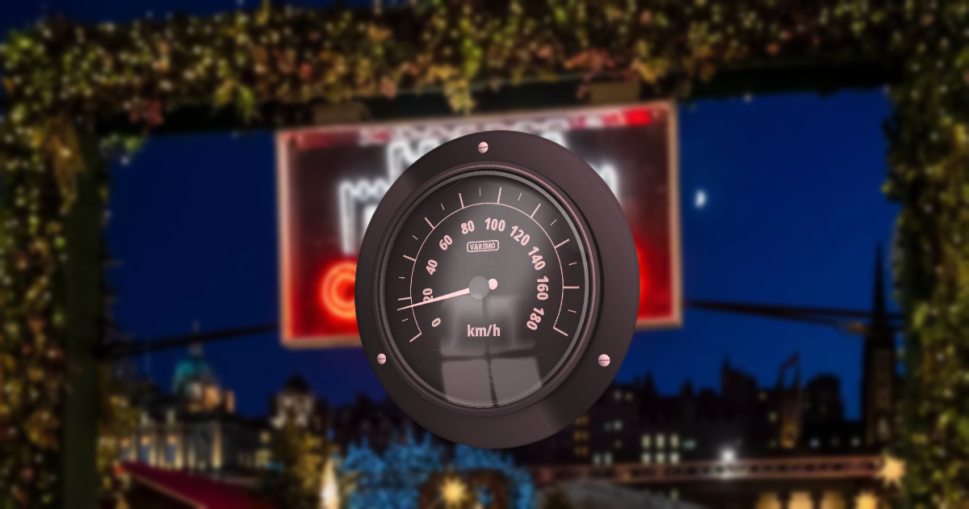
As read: **15** km/h
